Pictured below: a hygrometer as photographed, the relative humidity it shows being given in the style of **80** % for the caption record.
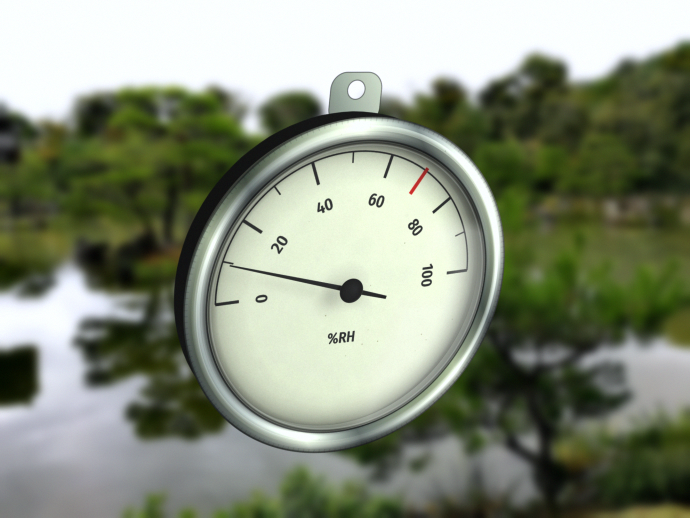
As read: **10** %
